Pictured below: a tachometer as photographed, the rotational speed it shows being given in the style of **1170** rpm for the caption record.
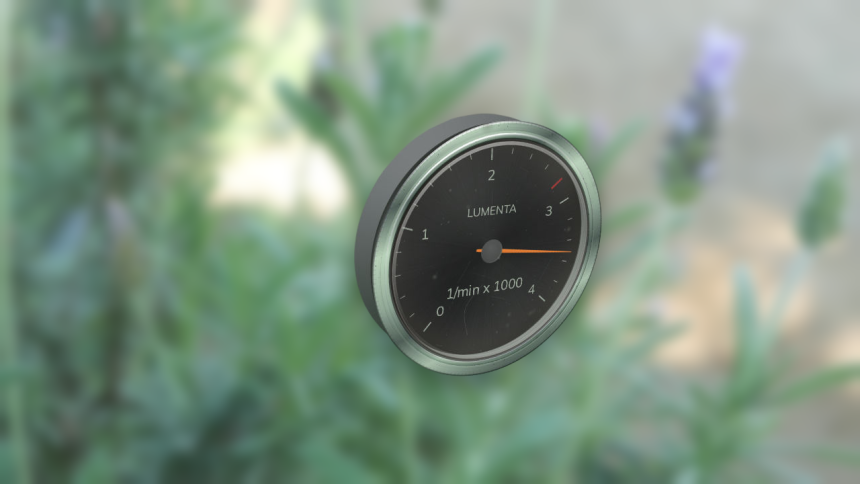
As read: **3500** rpm
